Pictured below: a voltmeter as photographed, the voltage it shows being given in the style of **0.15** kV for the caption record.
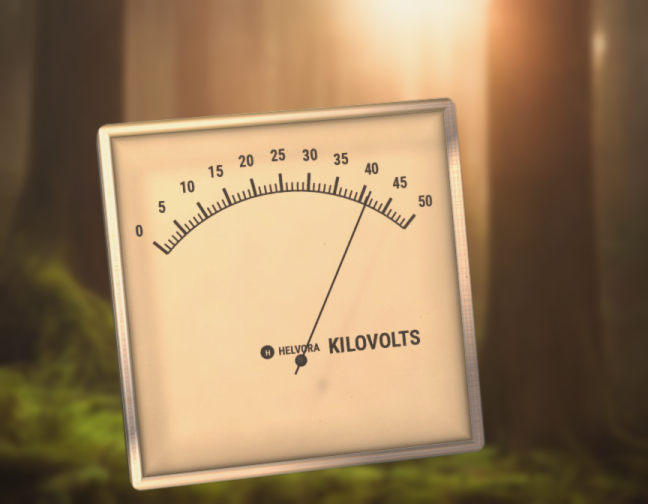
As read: **41** kV
